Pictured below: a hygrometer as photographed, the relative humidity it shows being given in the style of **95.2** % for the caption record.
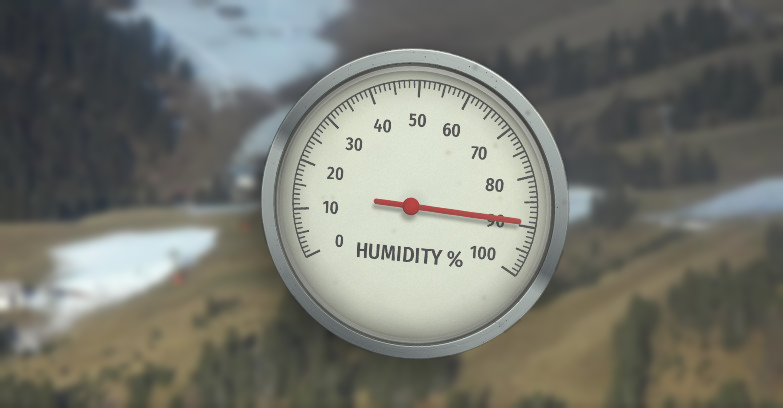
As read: **89** %
